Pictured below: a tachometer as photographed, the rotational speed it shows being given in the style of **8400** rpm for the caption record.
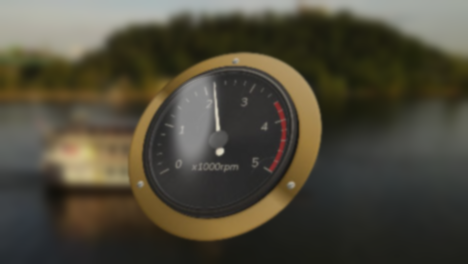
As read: **2200** rpm
